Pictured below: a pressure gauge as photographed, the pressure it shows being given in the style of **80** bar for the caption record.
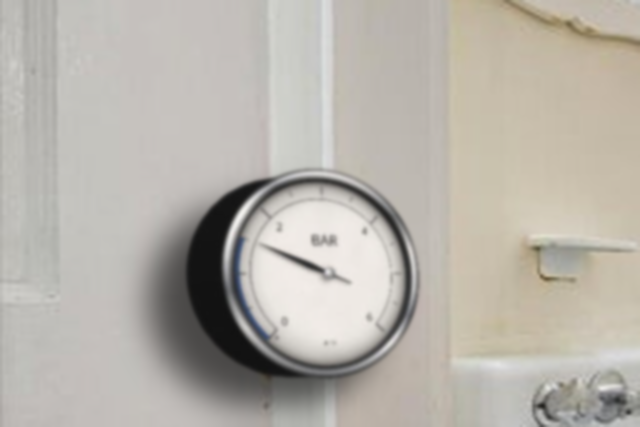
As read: **1.5** bar
